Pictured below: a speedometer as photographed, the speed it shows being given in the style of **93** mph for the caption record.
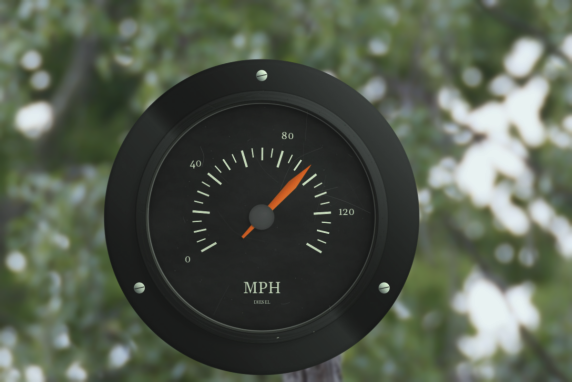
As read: **95** mph
